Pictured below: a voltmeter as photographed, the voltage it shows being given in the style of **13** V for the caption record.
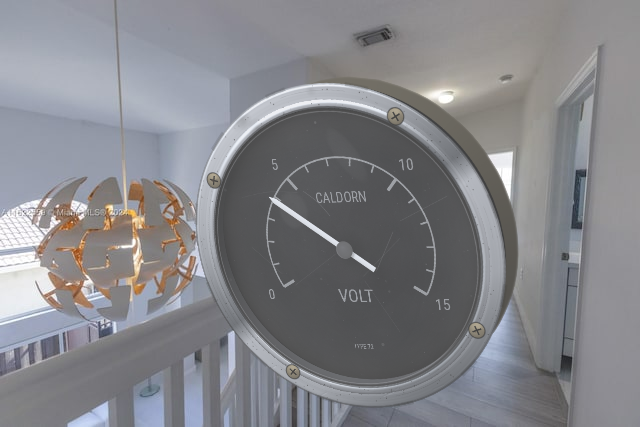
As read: **4** V
